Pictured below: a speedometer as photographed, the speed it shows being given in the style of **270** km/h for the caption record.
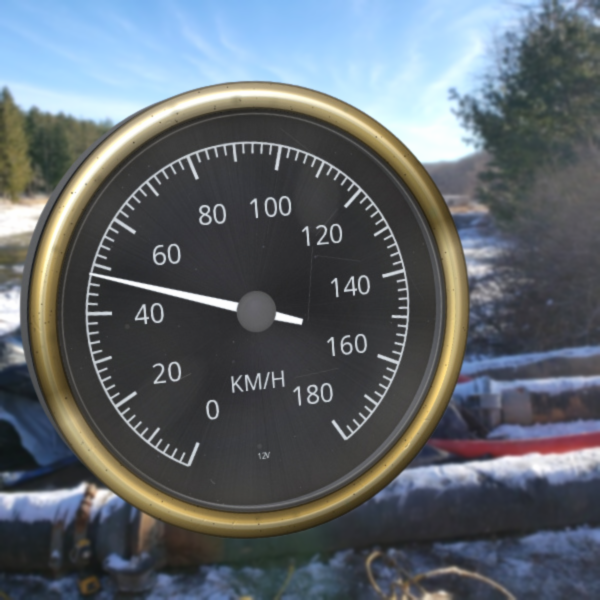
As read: **48** km/h
